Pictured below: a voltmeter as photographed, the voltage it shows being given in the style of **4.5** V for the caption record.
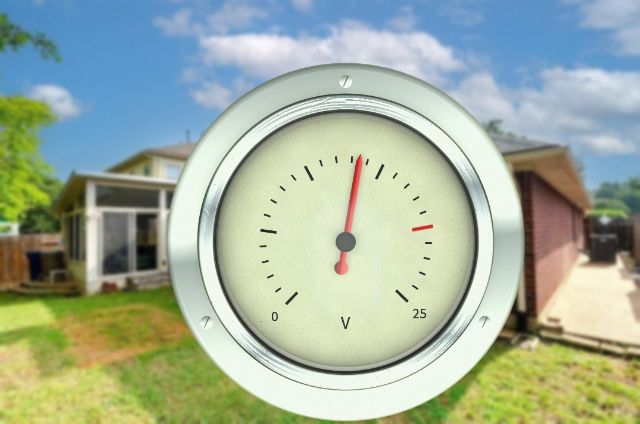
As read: **13.5** V
